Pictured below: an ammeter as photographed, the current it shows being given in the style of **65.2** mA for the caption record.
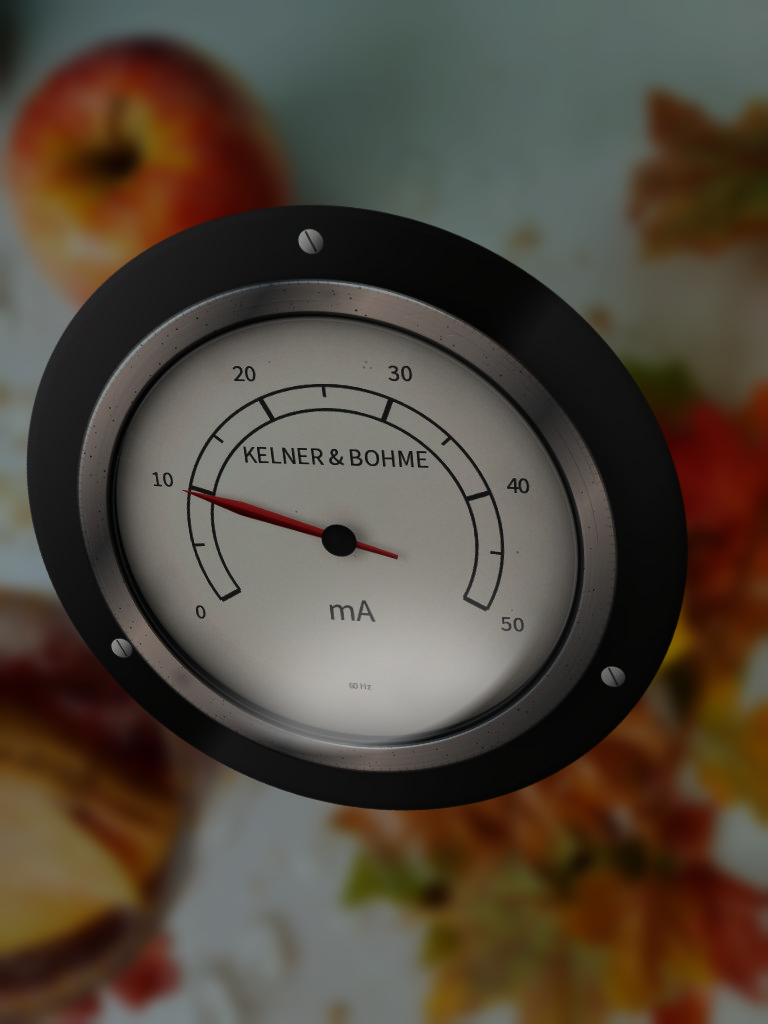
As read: **10** mA
